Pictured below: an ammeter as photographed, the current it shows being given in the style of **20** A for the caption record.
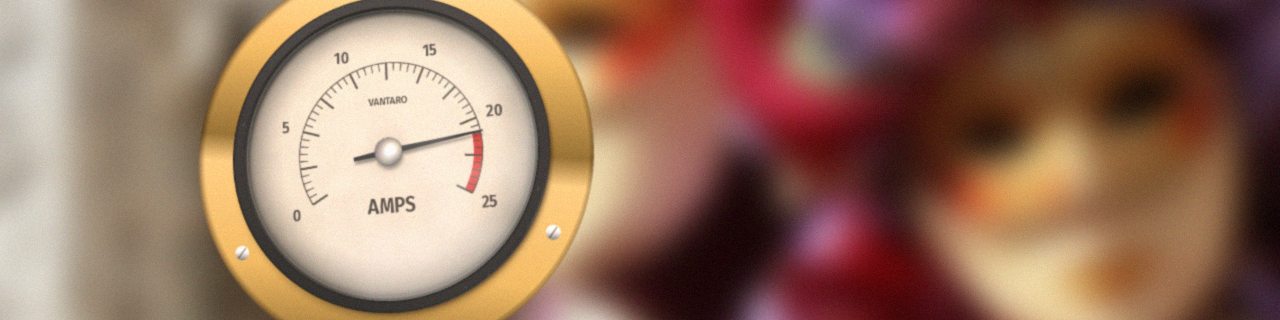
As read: **21** A
